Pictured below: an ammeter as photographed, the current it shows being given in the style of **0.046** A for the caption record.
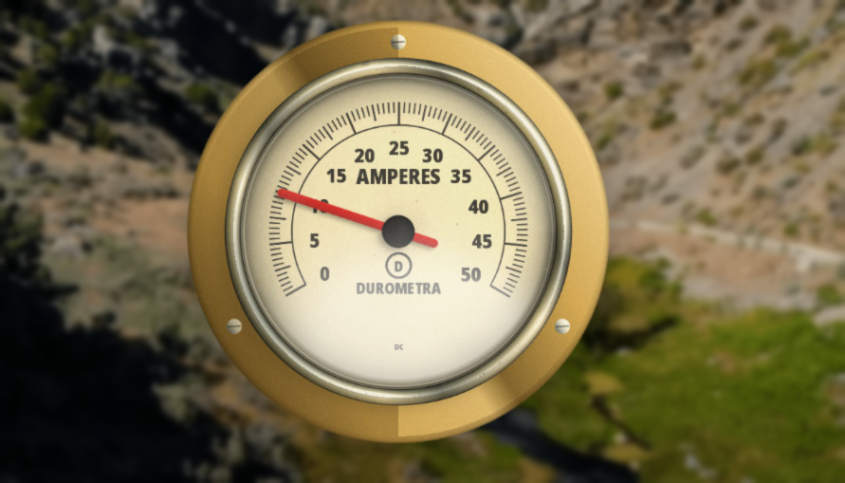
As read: **10** A
